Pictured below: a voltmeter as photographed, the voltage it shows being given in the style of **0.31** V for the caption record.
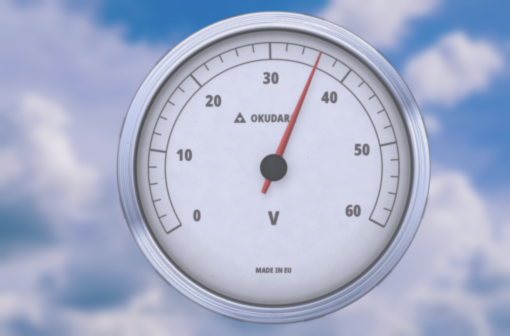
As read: **36** V
